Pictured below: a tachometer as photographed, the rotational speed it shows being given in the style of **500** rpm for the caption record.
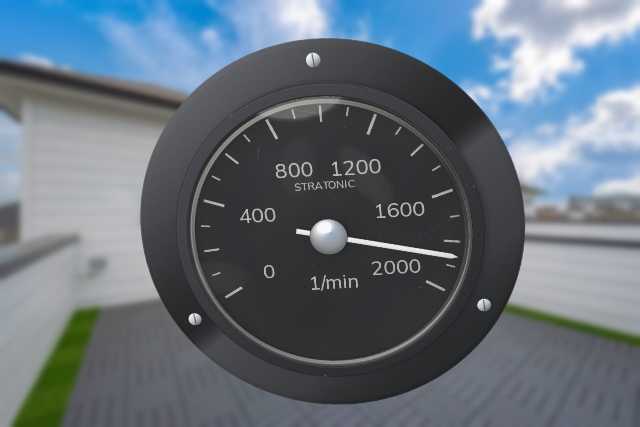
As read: **1850** rpm
